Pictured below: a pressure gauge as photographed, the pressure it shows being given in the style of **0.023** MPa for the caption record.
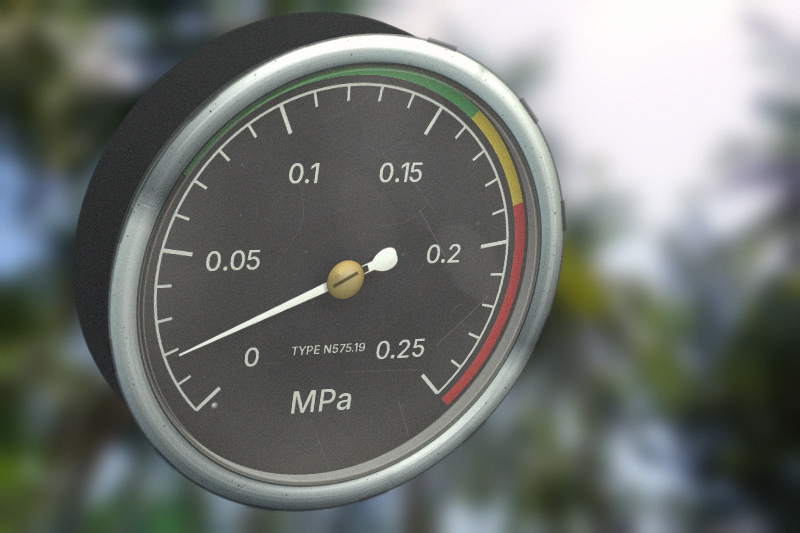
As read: **0.02** MPa
